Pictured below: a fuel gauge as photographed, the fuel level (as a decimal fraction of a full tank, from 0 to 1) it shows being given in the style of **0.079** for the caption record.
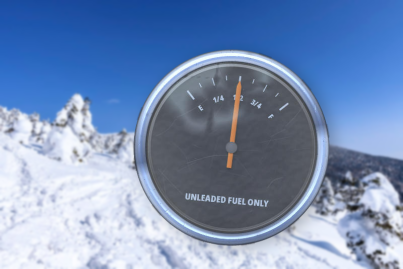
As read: **0.5**
